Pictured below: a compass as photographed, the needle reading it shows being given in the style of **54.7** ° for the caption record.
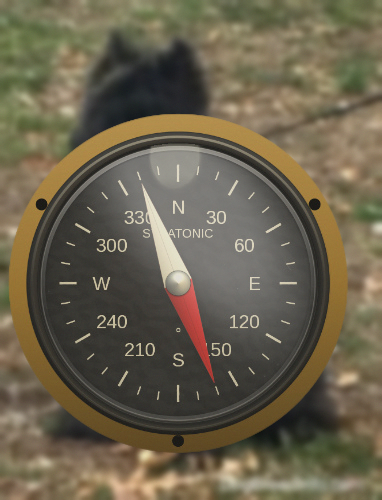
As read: **160** °
